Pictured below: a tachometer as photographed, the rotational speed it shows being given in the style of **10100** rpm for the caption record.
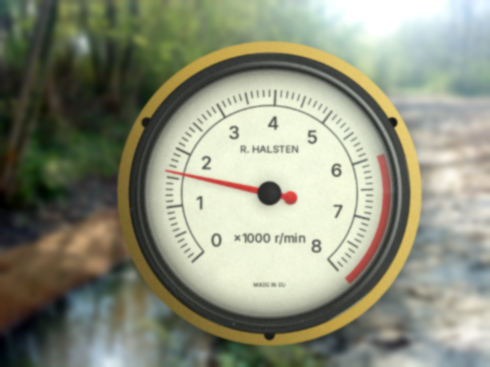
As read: **1600** rpm
